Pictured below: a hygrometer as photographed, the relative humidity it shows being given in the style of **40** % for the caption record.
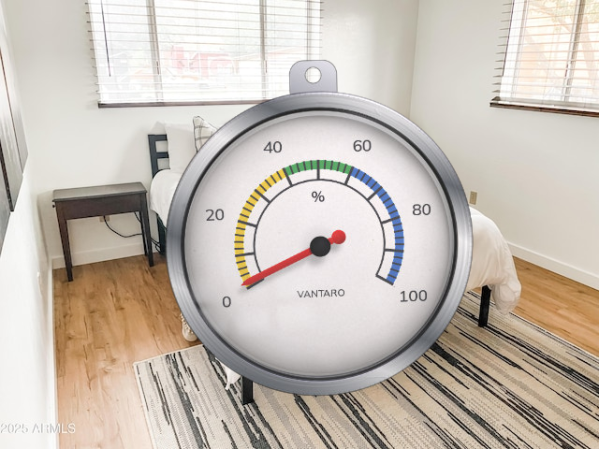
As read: **2** %
